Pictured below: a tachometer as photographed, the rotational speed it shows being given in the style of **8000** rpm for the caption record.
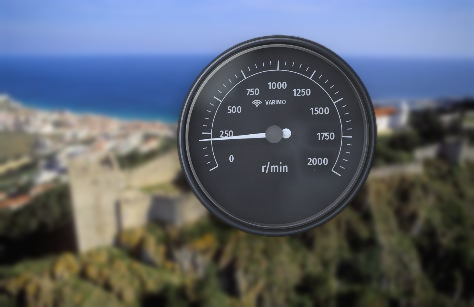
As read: **200** rpm
